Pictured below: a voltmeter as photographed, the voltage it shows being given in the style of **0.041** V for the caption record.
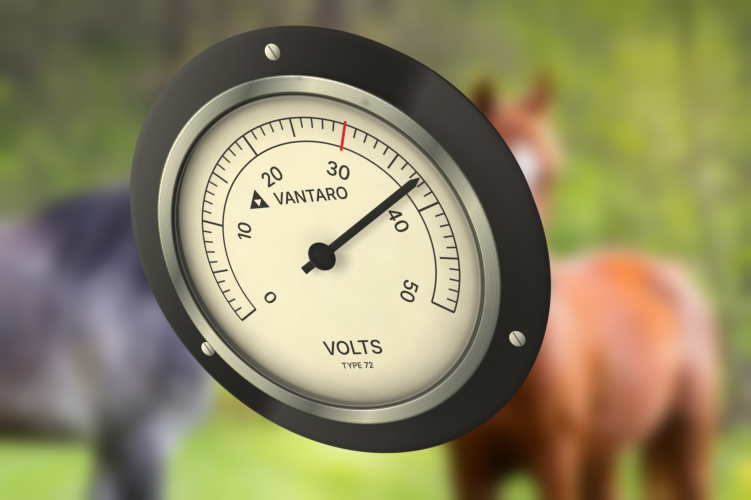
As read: **37.5** V
